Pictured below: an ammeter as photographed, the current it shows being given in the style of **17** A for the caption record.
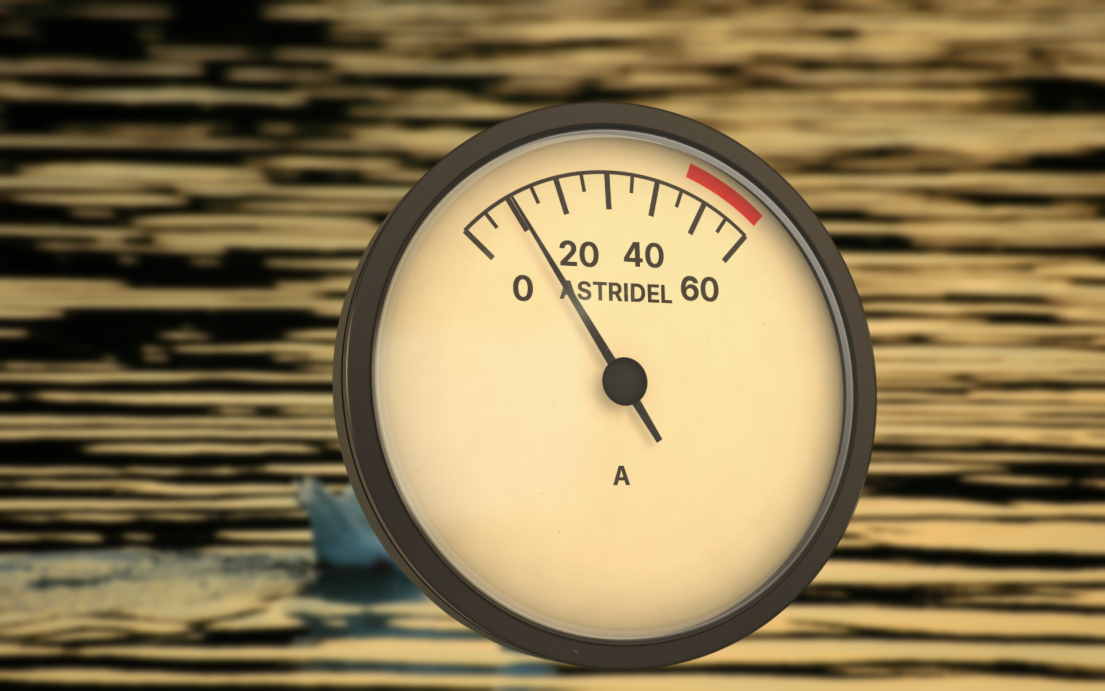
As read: **10** A
